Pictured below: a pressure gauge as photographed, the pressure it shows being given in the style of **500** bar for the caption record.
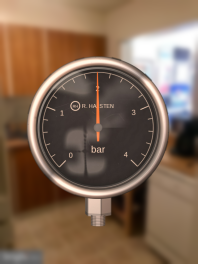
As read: **2** bar
